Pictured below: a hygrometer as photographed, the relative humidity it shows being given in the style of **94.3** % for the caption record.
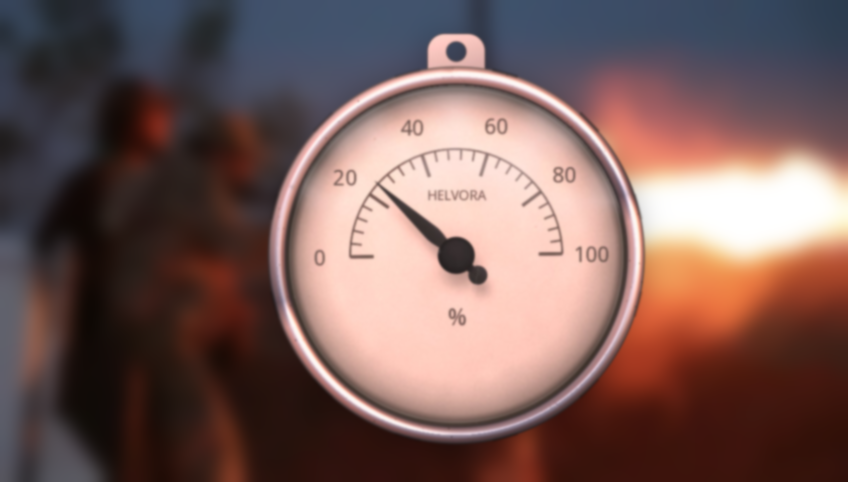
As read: **24** %
